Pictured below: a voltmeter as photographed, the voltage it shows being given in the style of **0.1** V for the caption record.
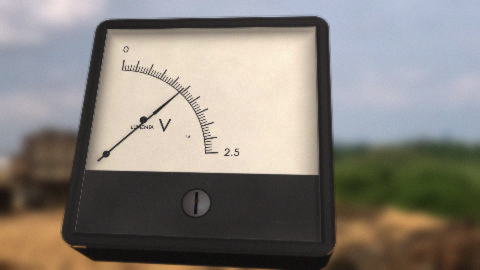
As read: **1.25** V
